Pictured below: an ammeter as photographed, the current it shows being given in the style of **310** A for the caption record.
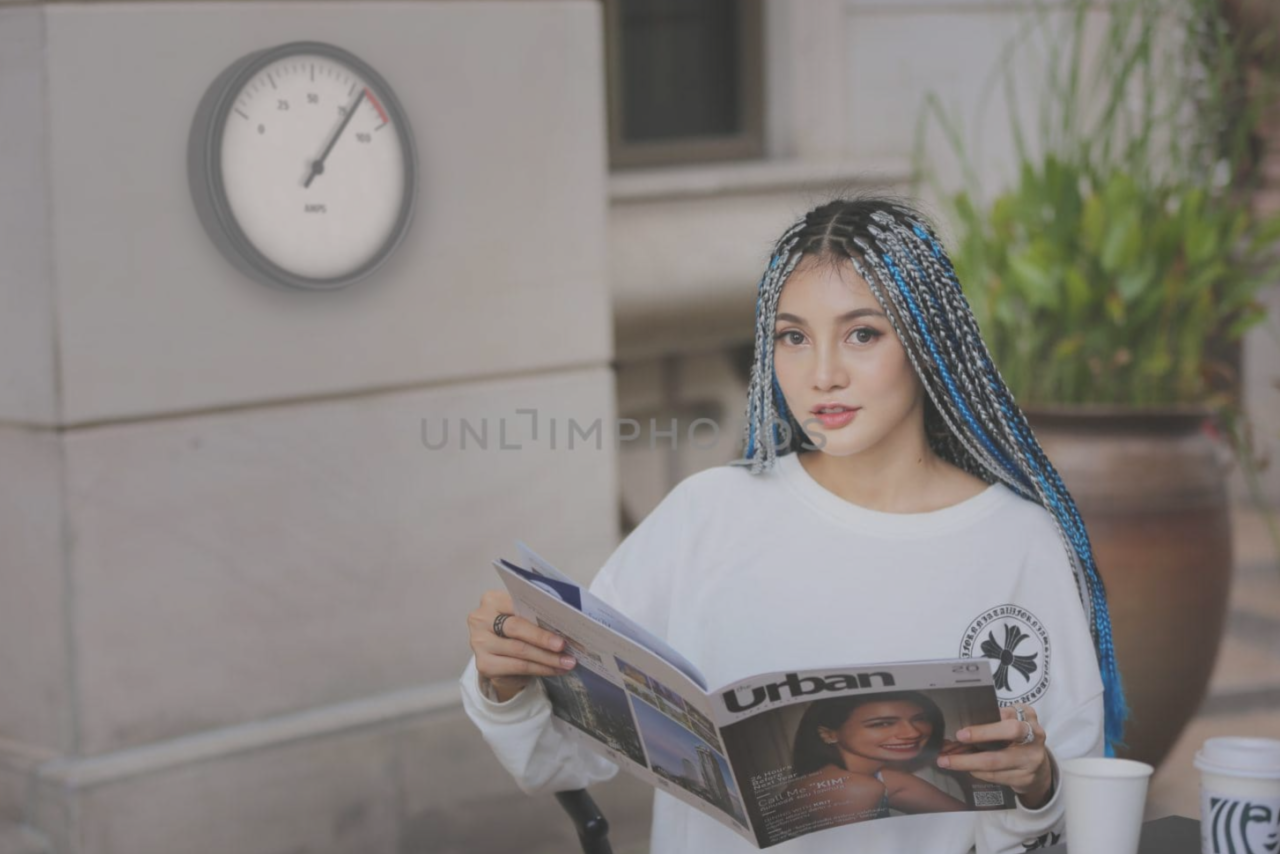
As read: **80** A
